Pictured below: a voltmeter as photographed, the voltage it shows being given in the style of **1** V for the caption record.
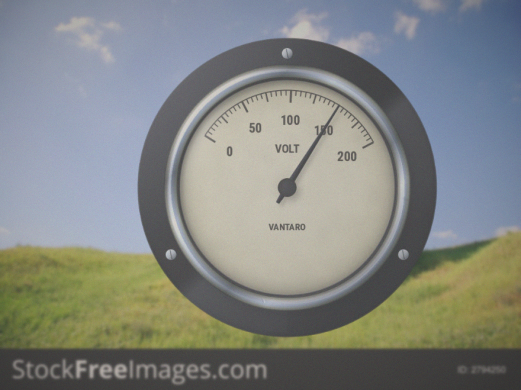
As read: **150** V
